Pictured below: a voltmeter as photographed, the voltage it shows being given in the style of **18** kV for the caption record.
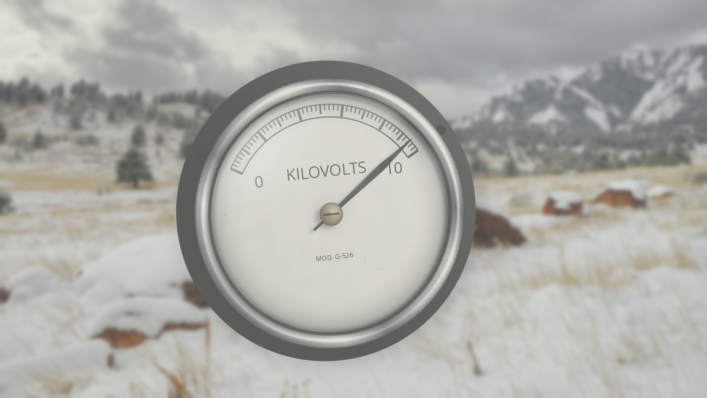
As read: **9.4** kV
